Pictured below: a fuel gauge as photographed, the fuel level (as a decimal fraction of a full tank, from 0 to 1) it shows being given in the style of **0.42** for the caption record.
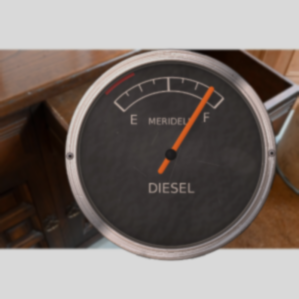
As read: **0.875**
